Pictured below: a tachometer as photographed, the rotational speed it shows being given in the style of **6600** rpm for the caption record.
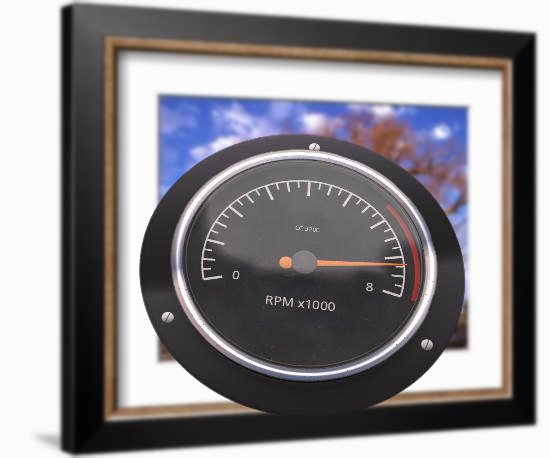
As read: **7250** rpm
